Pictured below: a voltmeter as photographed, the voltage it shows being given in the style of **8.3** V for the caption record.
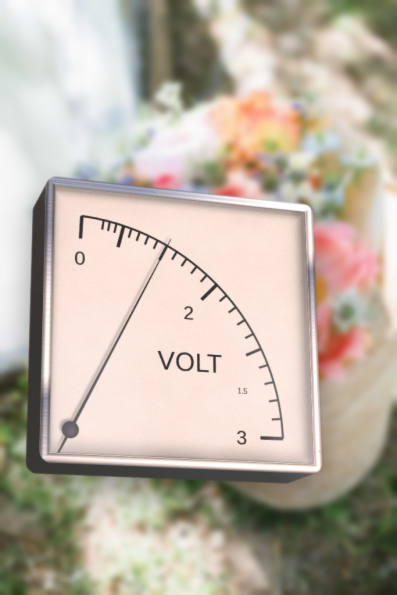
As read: **1.5** V
